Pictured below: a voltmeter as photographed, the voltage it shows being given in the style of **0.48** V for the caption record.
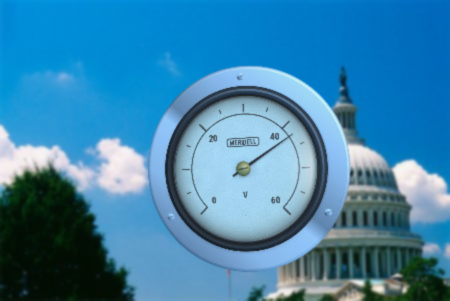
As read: **42.5** V
